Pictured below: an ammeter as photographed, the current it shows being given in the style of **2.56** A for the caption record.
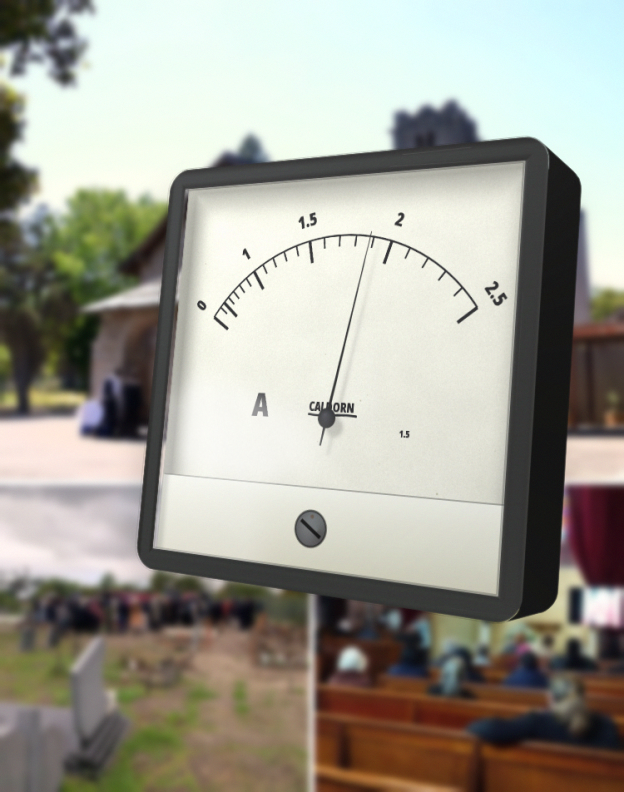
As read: **1.9** A
